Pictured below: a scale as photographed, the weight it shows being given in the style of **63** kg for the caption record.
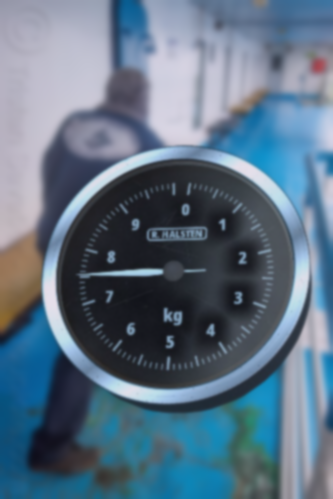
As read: **7.5** kg
